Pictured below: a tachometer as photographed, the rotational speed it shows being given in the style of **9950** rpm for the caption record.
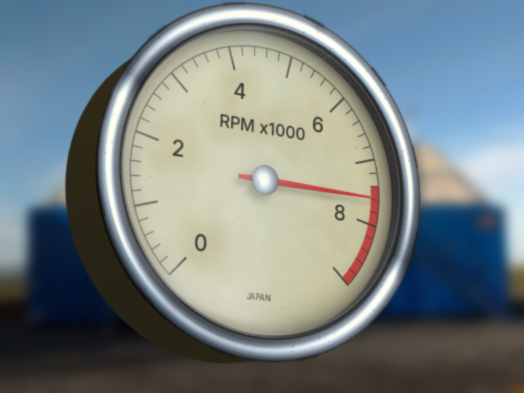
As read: **7600** rpm
